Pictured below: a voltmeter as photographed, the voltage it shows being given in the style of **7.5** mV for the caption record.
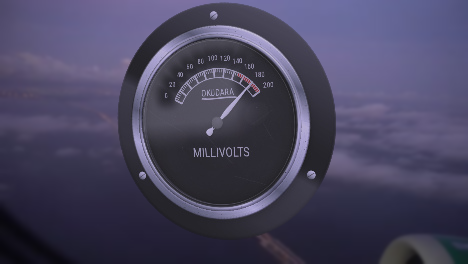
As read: **180** mV
